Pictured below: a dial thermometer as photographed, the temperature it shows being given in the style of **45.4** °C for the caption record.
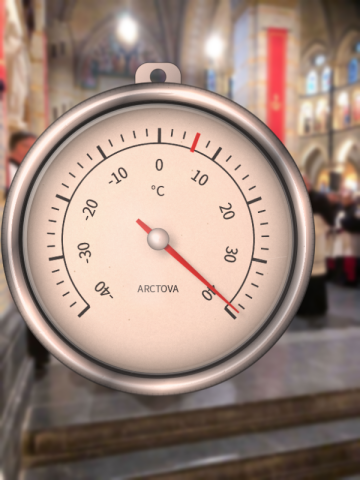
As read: **39** °C
